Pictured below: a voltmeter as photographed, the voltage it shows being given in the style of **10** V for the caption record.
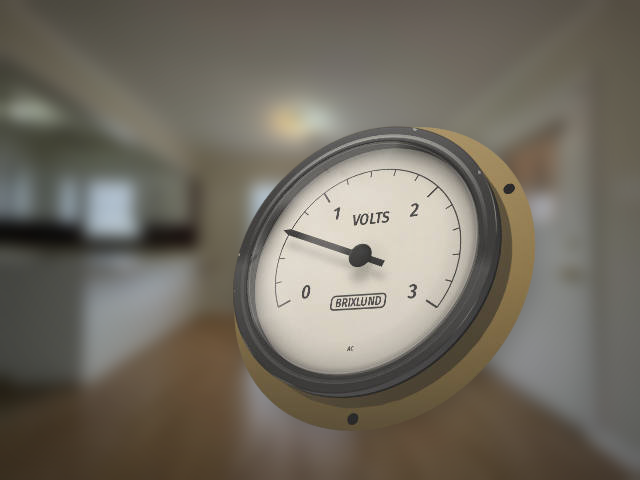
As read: **0.6** V
